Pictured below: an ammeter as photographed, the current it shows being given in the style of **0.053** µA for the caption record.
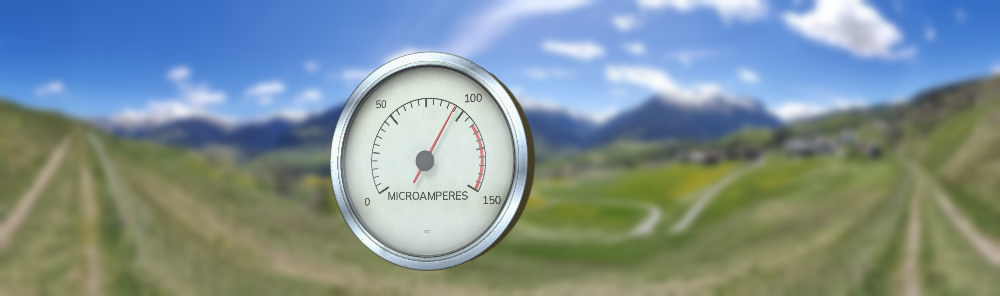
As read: **95** µA
